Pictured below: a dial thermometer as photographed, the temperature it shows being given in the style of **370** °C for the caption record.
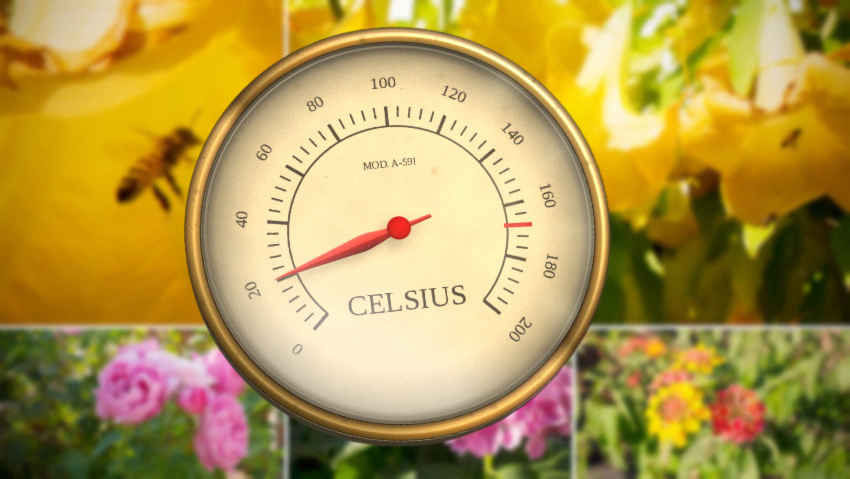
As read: **20** °C
